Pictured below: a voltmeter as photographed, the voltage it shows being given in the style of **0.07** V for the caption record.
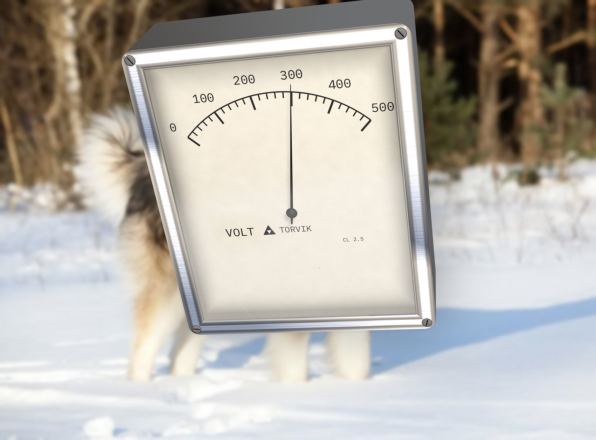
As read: **300** V
